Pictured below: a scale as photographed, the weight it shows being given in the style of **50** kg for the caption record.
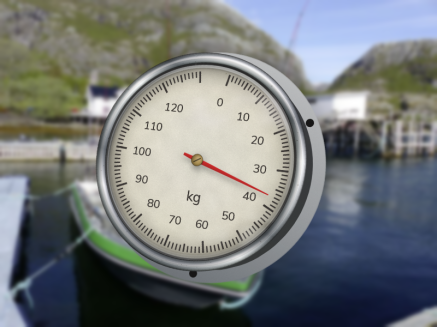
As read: **37** kg
